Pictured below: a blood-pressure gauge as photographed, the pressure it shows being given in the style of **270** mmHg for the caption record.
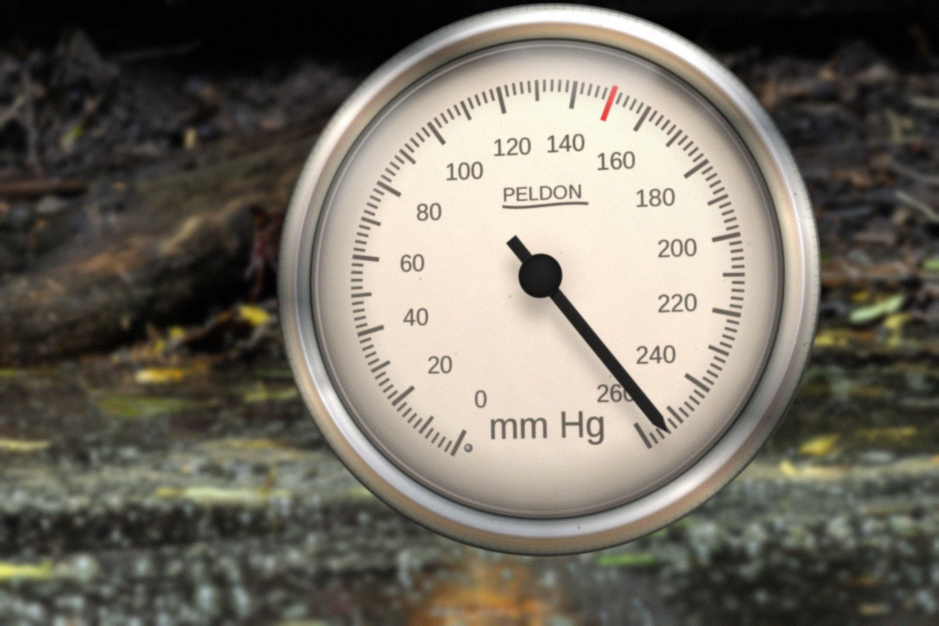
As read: **254** mmHg
